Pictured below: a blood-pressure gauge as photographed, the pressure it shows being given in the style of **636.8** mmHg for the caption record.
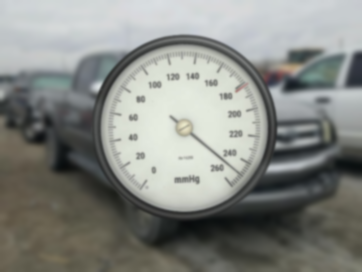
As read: **250** mmHg
